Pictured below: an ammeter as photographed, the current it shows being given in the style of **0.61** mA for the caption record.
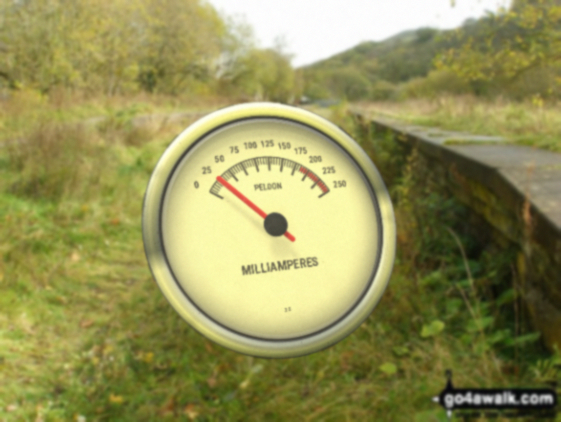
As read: **25** mA
